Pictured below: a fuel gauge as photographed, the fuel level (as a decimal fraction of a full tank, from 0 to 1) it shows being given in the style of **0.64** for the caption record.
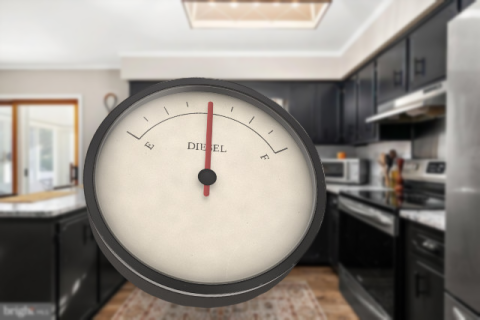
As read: **0.5**
